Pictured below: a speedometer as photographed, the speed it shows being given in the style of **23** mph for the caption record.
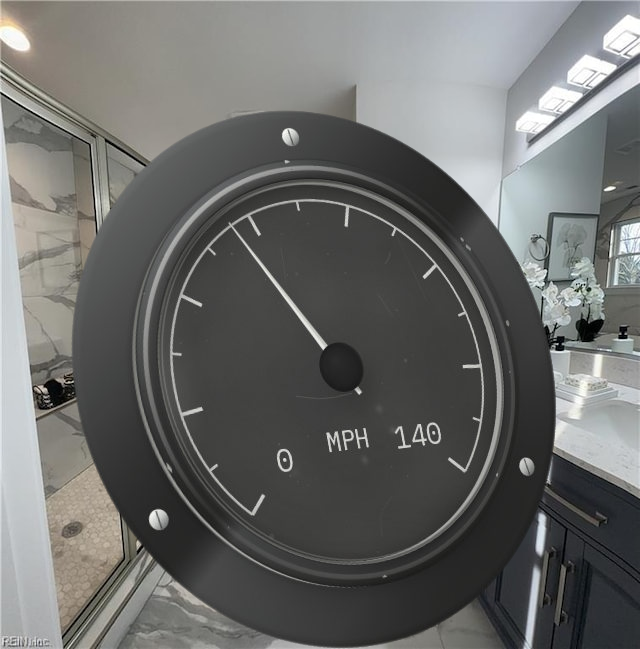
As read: **55** mph
